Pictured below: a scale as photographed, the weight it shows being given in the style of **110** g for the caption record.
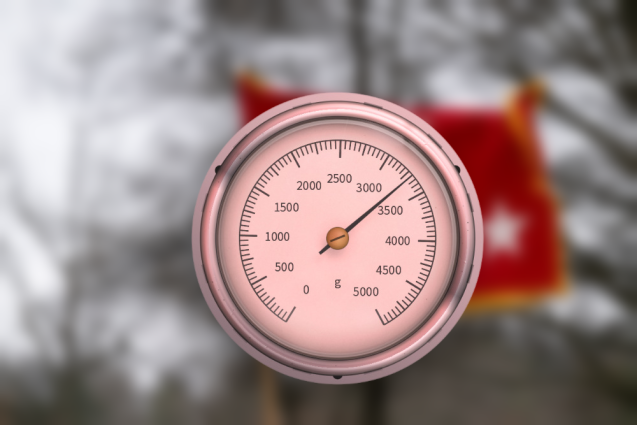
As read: **3300** g
